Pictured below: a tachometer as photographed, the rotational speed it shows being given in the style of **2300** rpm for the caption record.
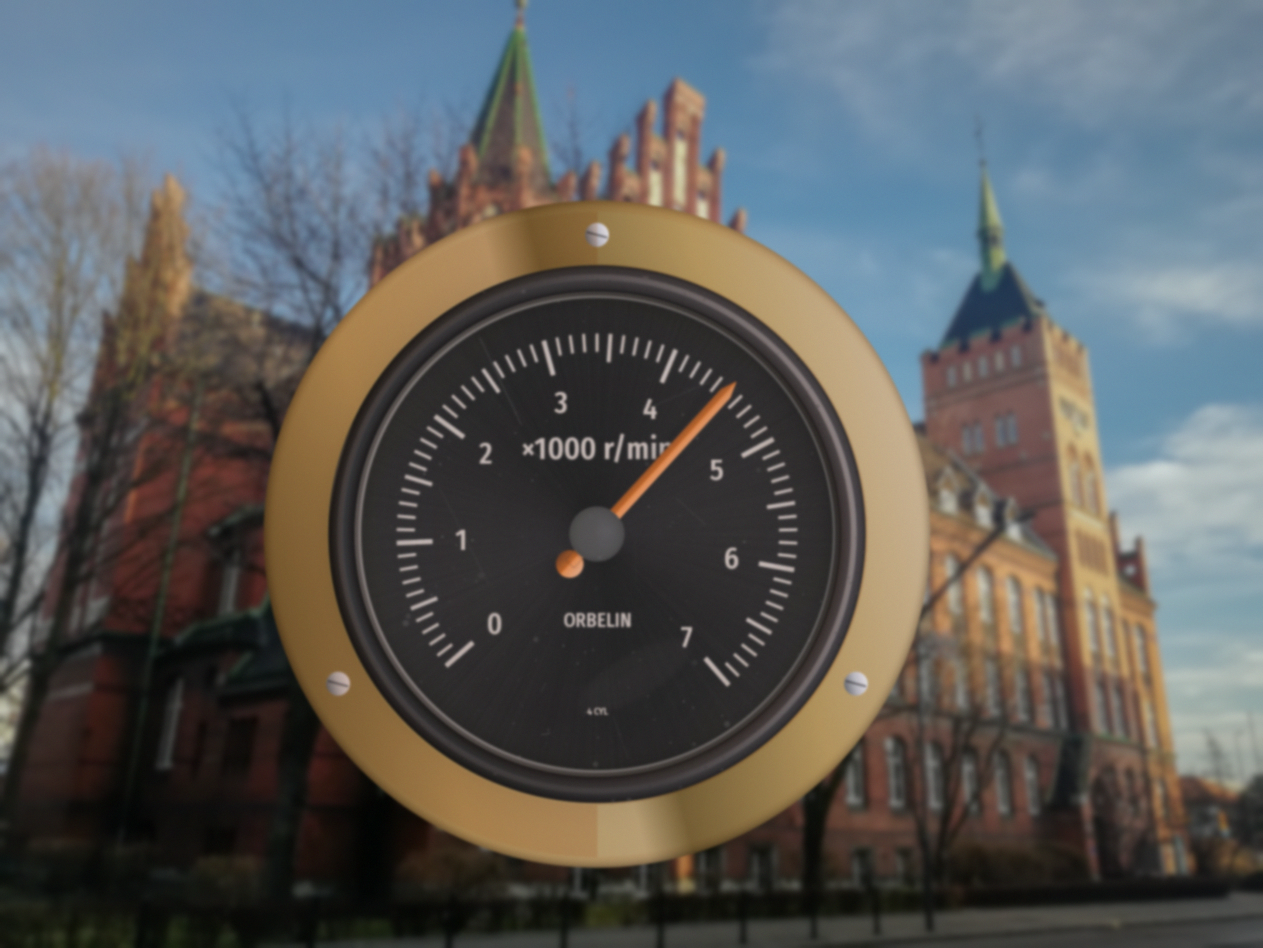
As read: **4500** rpm
